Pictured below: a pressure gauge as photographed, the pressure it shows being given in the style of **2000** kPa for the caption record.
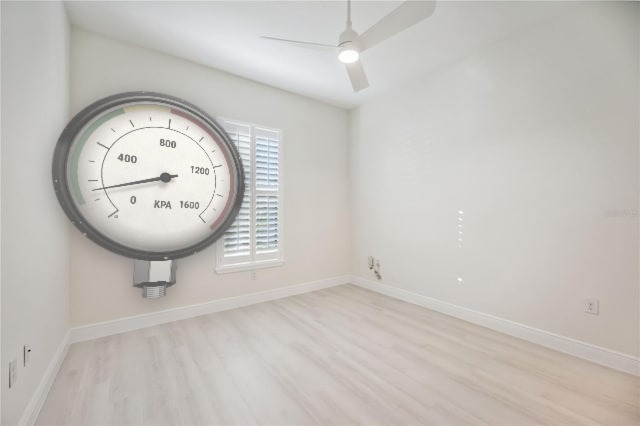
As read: **150** kPa
